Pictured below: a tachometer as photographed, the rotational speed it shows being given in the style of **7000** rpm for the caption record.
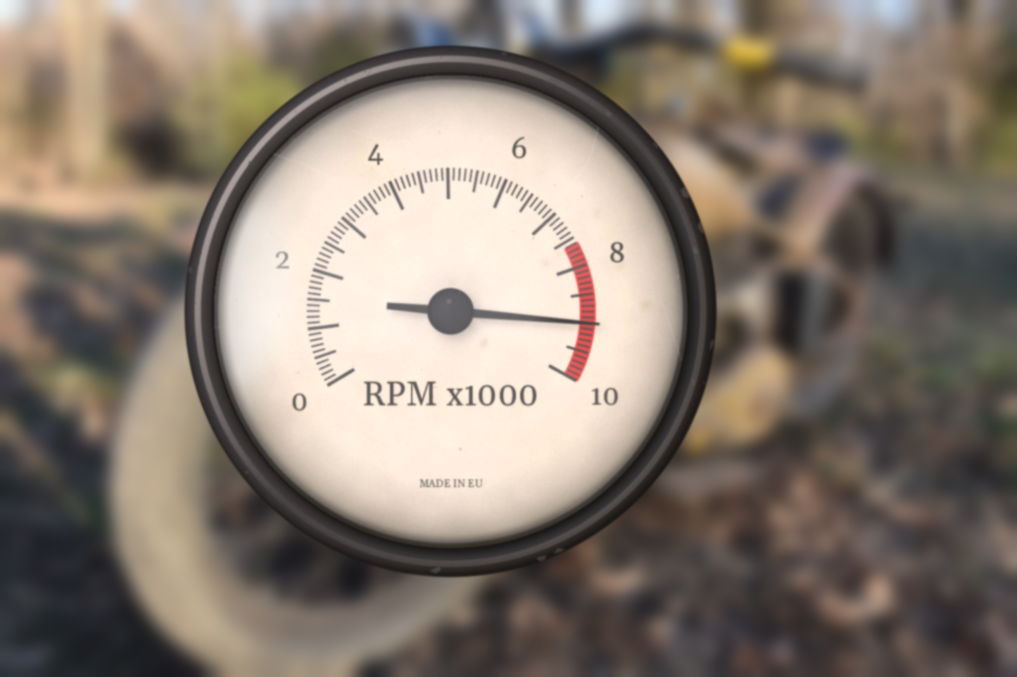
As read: **9000** rpm
